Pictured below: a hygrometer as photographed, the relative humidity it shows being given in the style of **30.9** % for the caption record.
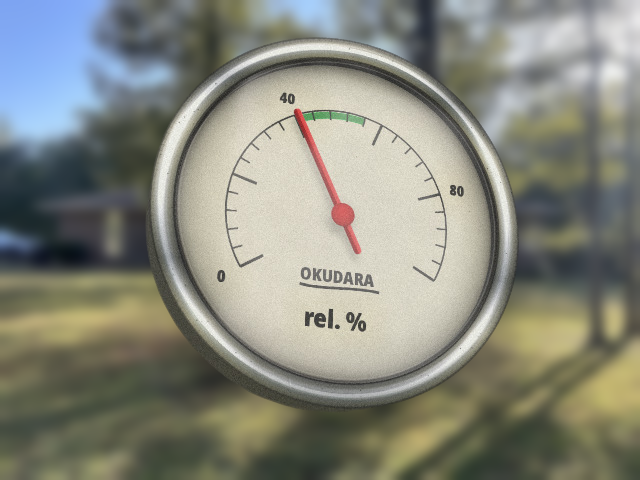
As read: **40** %
